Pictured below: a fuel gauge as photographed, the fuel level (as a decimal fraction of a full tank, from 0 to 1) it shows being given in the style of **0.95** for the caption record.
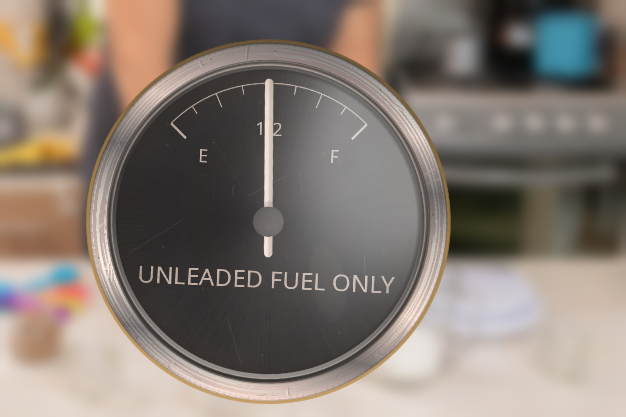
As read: **0.5**
